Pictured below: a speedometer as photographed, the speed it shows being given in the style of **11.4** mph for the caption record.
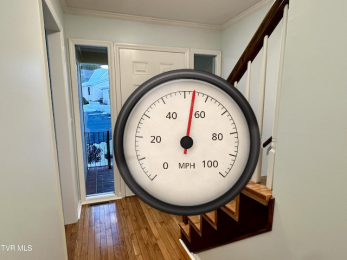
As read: **54** mph
